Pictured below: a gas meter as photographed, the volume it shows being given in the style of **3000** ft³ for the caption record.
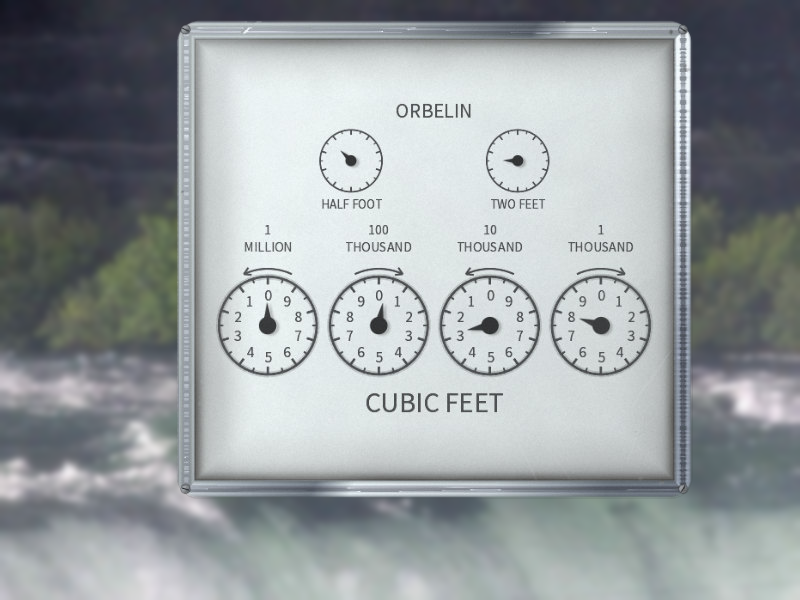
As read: **2800** ft³
